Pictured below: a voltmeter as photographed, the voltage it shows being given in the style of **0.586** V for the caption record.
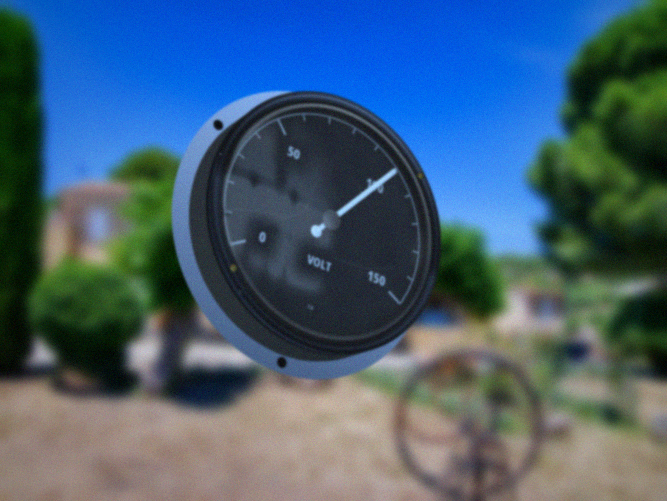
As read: **100** V
